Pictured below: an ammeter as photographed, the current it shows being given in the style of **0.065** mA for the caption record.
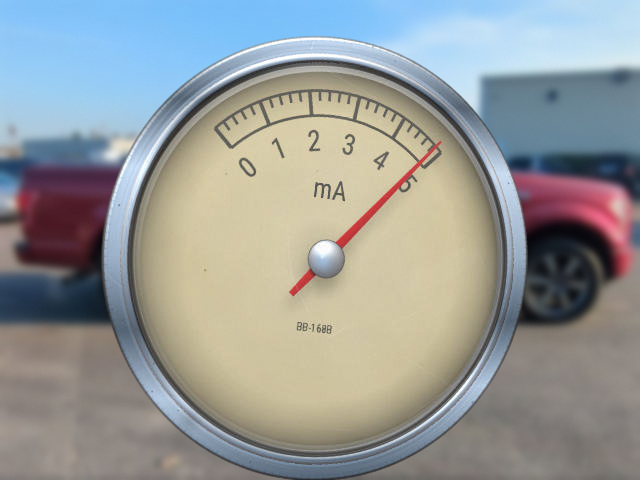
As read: **4.8** mA
